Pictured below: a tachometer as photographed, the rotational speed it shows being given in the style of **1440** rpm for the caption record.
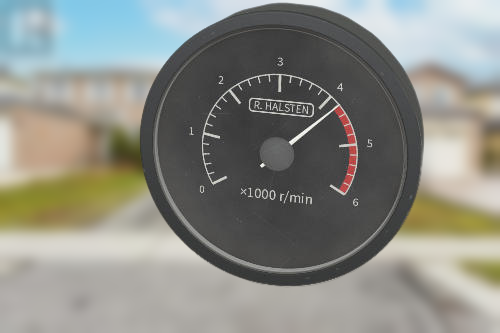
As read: **4200** rpm
